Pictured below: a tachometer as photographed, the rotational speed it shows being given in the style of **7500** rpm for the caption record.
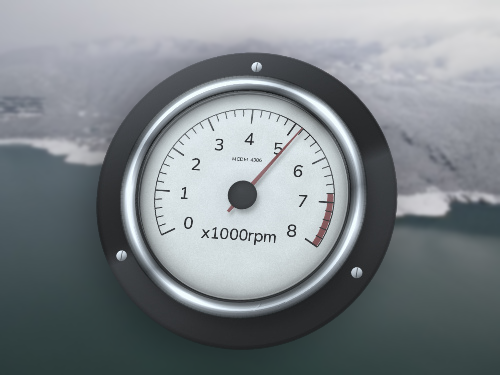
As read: **5200** rpm
